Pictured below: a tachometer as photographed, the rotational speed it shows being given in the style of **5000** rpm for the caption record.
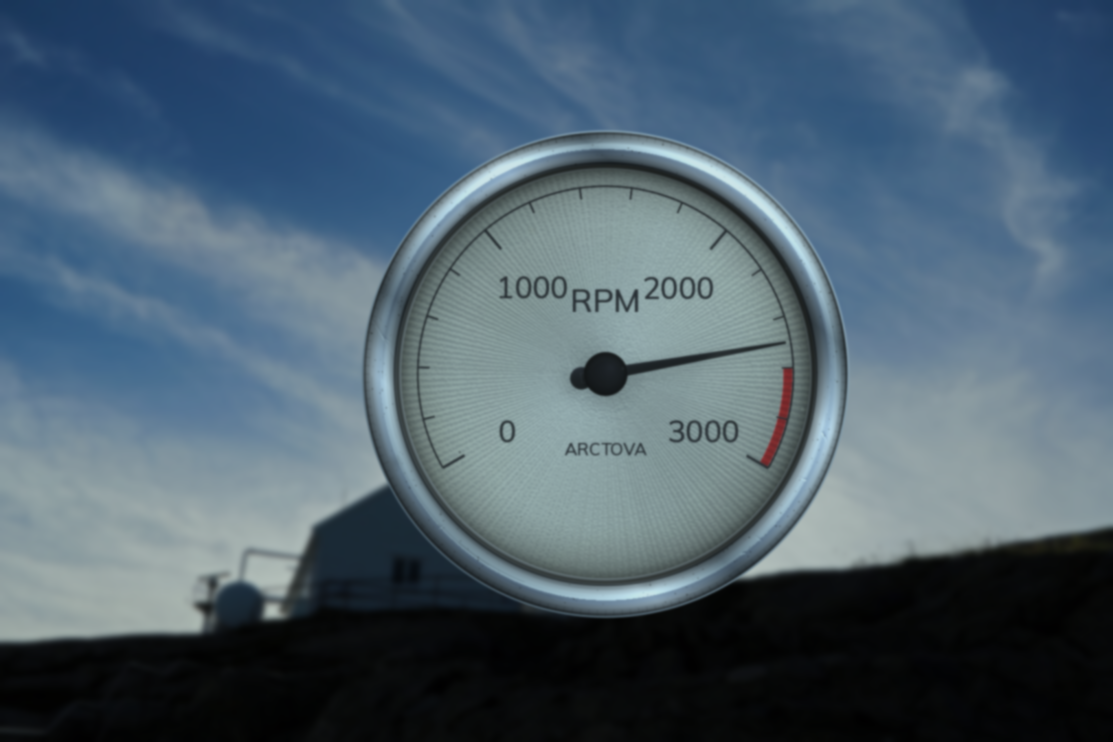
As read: **2500** rpm
